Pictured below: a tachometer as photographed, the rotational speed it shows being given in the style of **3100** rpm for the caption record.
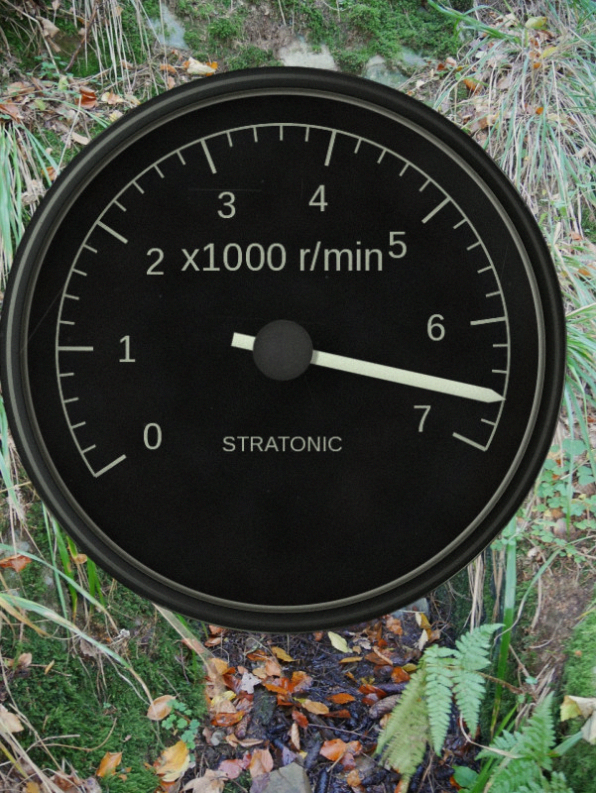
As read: **6600** rpm
